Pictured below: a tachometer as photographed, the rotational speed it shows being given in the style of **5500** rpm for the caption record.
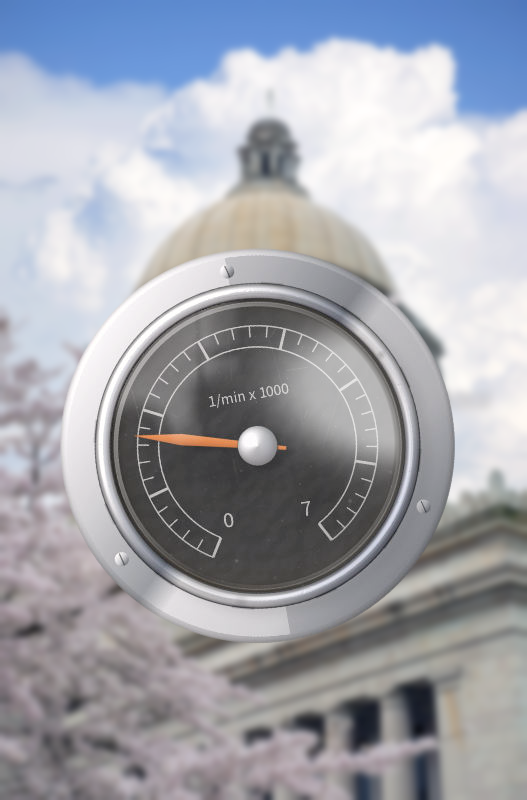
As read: **1700** rpm
